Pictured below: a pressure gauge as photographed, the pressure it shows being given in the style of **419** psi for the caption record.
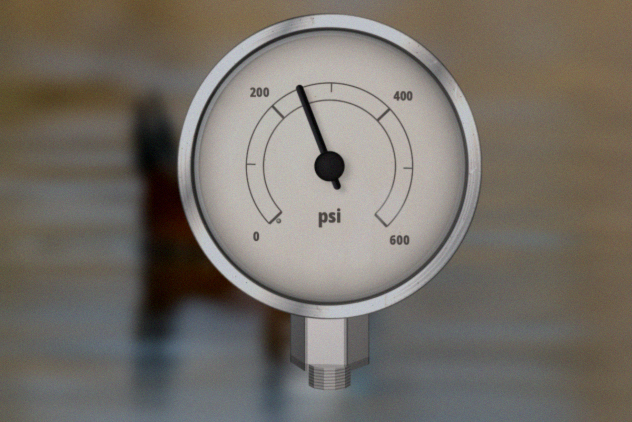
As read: **250** psi
